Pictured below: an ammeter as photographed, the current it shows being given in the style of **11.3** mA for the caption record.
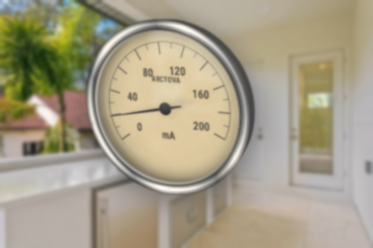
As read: **20** mA
